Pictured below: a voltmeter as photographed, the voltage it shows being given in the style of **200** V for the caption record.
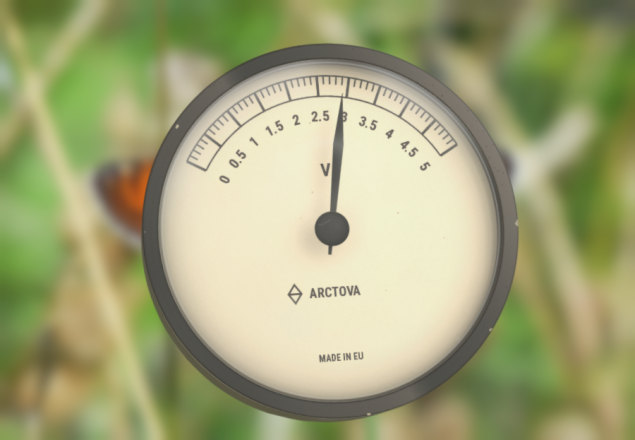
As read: **2.9** V
